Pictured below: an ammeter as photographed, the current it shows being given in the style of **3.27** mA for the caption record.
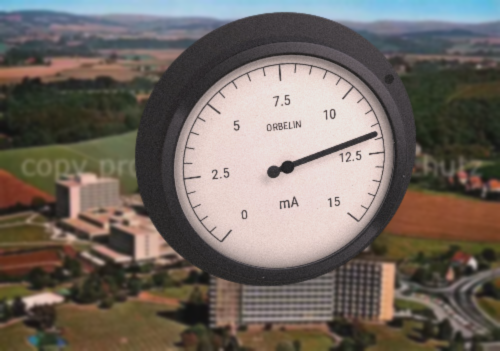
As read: **11.75** mA
